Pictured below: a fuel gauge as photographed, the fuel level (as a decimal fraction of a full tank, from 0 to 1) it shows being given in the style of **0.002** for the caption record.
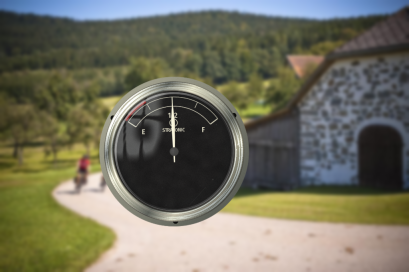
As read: **0.5**
